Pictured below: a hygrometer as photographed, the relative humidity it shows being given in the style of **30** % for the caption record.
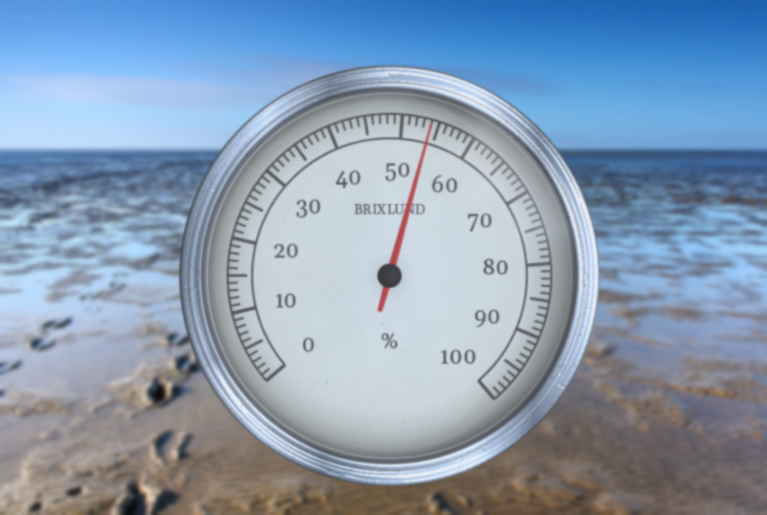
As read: **54** %
